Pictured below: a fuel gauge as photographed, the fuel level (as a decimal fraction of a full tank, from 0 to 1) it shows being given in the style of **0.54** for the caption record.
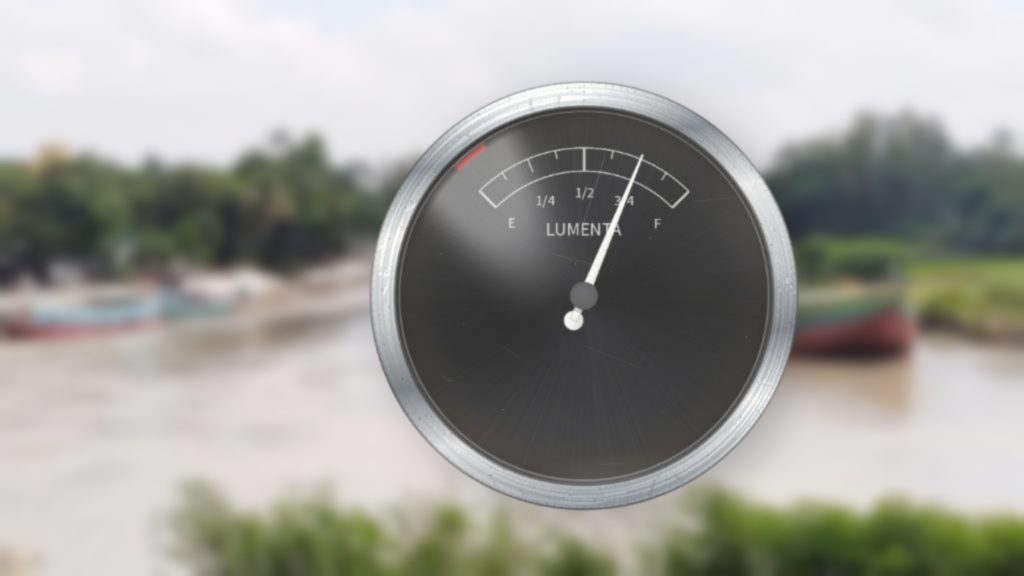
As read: **0.75**
